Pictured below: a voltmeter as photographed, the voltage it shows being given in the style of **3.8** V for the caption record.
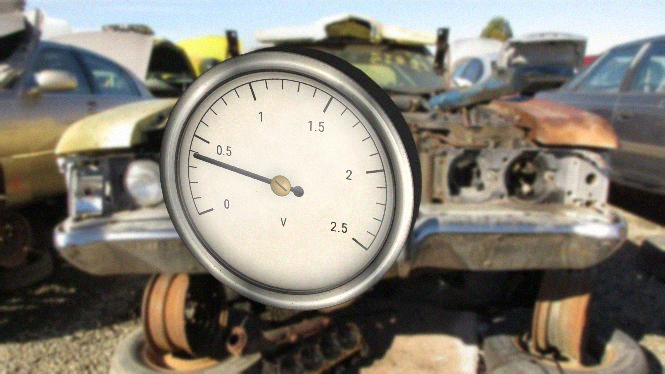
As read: **0.4** V
